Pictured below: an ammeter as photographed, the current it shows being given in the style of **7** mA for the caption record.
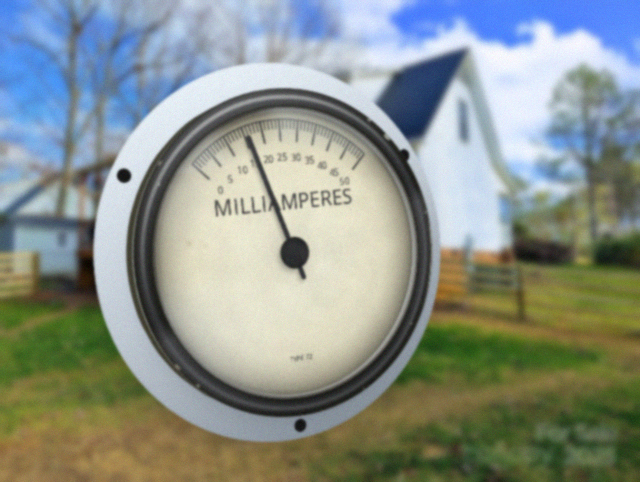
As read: **15** mA
